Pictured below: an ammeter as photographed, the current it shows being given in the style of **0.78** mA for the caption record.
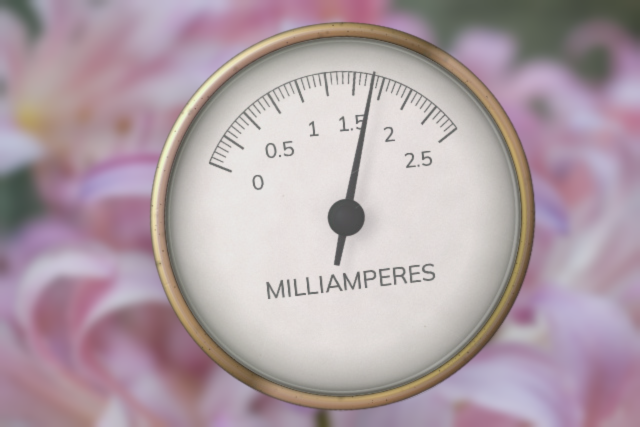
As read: **1.65** mA
